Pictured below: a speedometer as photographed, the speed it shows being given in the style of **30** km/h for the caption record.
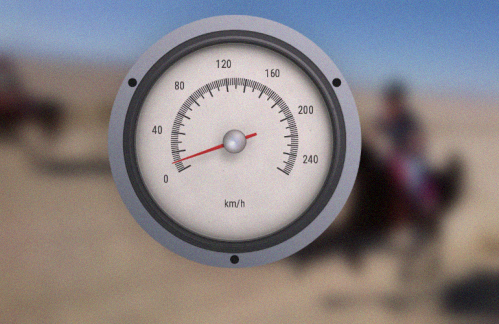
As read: **10** km/h
